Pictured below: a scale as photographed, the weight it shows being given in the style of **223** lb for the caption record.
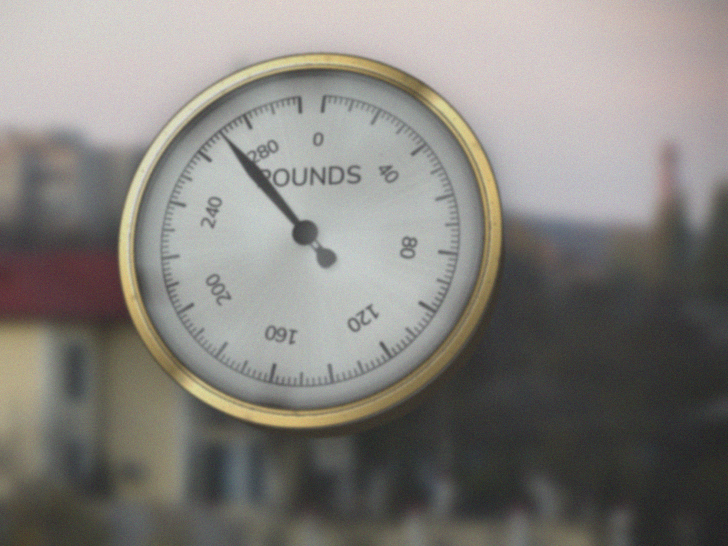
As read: **270** lb
